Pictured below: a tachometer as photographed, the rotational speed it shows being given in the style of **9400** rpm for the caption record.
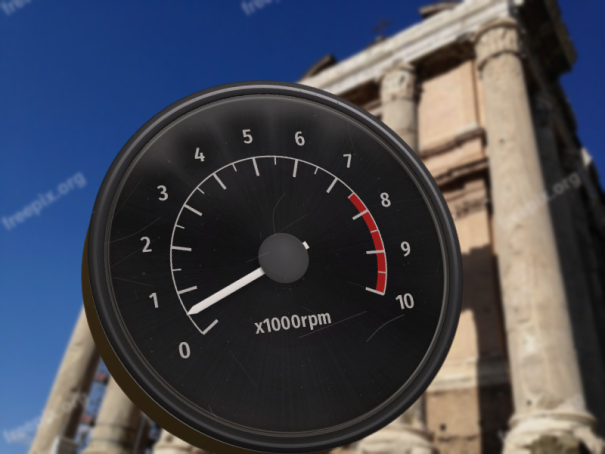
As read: **500** rpm
